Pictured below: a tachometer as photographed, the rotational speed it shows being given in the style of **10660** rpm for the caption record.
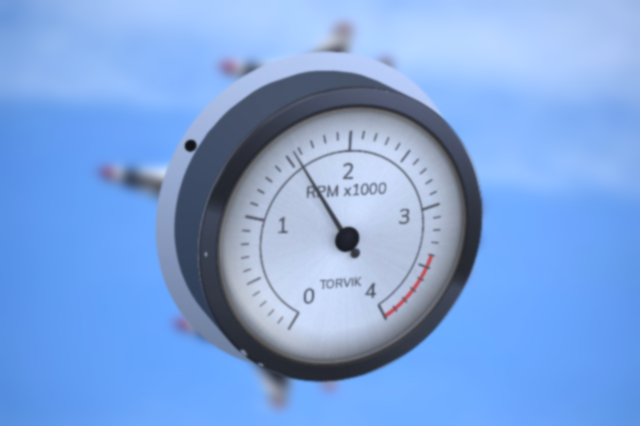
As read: **1550** rpm
